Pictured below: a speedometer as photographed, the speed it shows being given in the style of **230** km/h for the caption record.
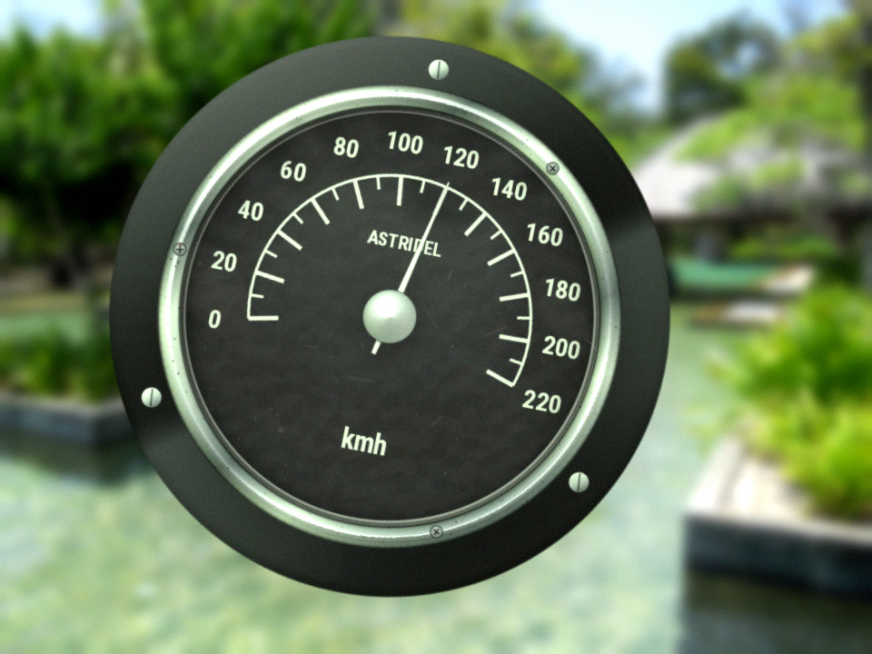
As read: **120** km/h
